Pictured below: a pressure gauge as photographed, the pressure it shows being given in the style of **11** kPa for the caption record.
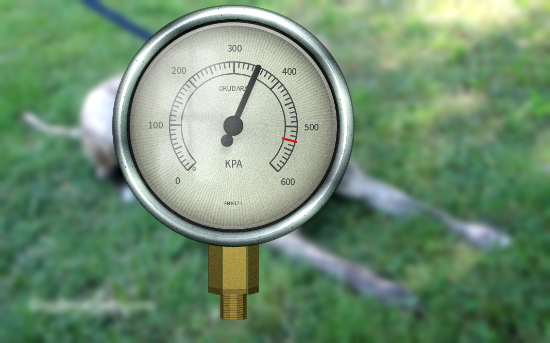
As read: **350** kPa
